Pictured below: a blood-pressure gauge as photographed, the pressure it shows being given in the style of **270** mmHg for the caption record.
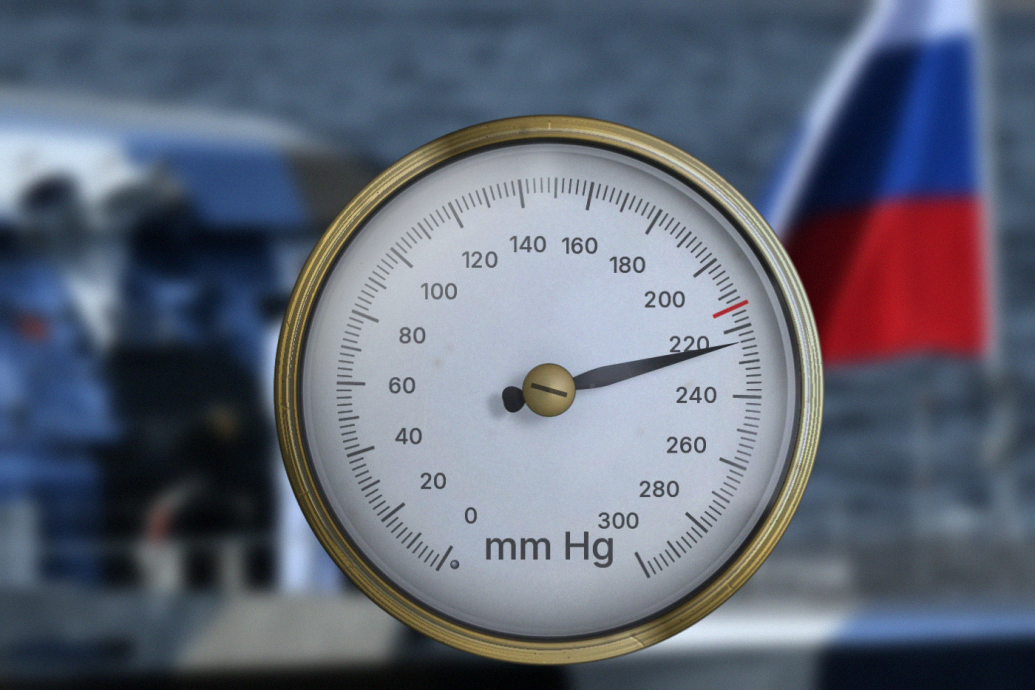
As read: **224** mmHg
